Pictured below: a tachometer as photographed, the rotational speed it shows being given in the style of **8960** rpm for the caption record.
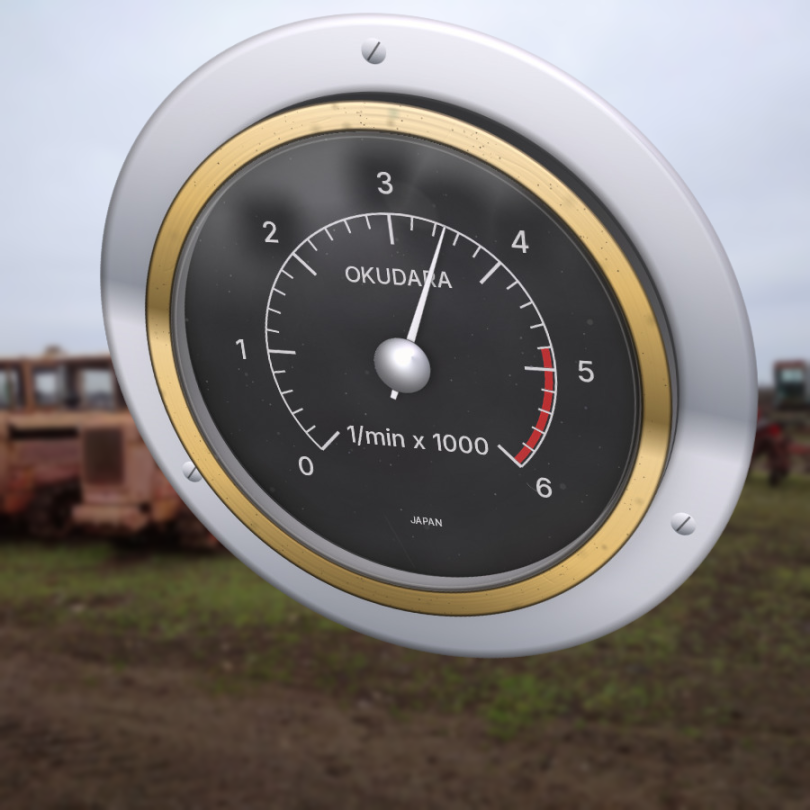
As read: **3500** rpm
